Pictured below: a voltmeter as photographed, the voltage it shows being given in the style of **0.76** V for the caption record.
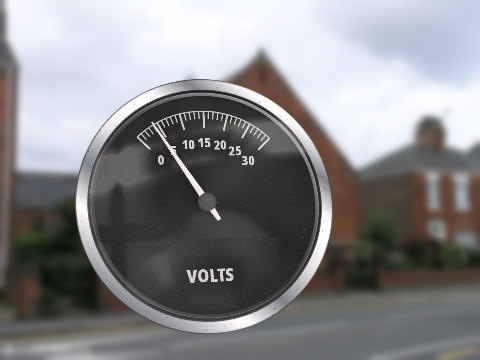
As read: **4** V
